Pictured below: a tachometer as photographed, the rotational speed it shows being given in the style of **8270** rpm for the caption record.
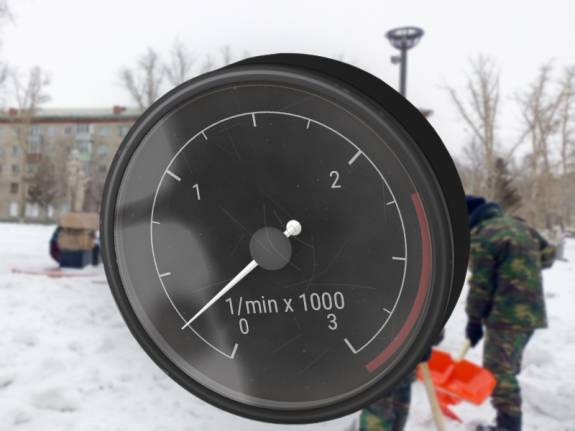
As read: **250** rpm
